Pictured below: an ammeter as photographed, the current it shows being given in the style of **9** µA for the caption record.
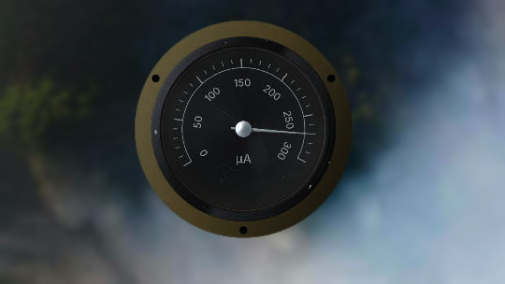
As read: **270** µA
